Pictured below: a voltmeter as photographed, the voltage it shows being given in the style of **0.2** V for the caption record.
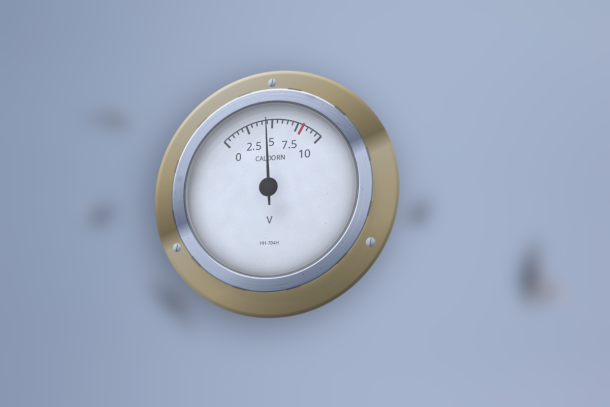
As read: **4.5** V
